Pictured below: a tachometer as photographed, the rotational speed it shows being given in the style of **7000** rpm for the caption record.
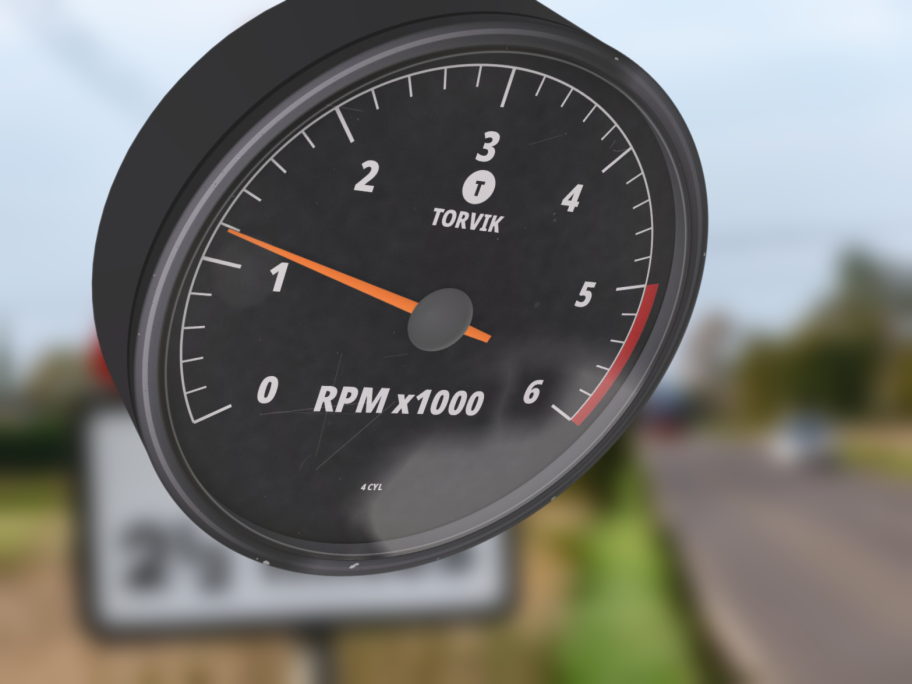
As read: **1200** rpm
